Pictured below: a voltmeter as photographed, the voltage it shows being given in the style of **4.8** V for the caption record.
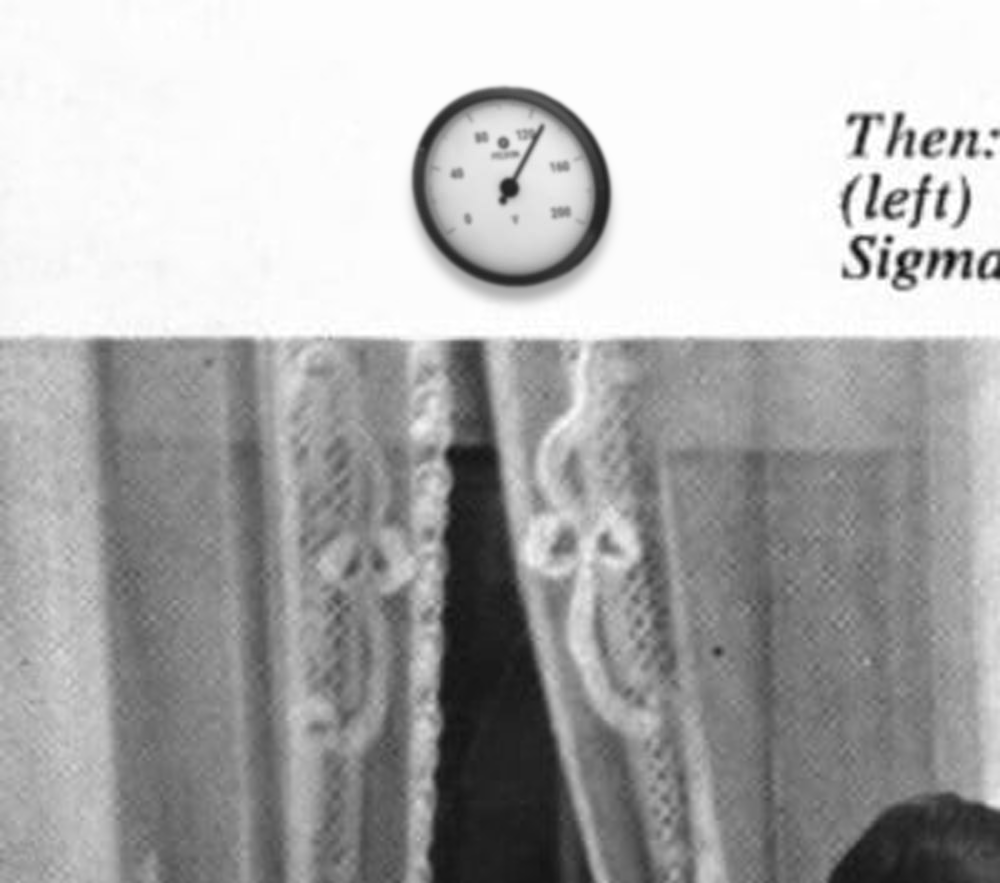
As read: **130** V
